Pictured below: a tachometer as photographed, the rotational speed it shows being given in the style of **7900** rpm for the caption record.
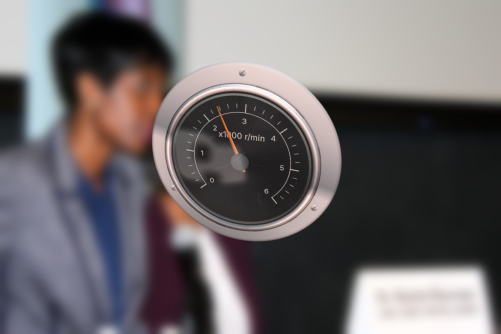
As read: **2400** rpm
